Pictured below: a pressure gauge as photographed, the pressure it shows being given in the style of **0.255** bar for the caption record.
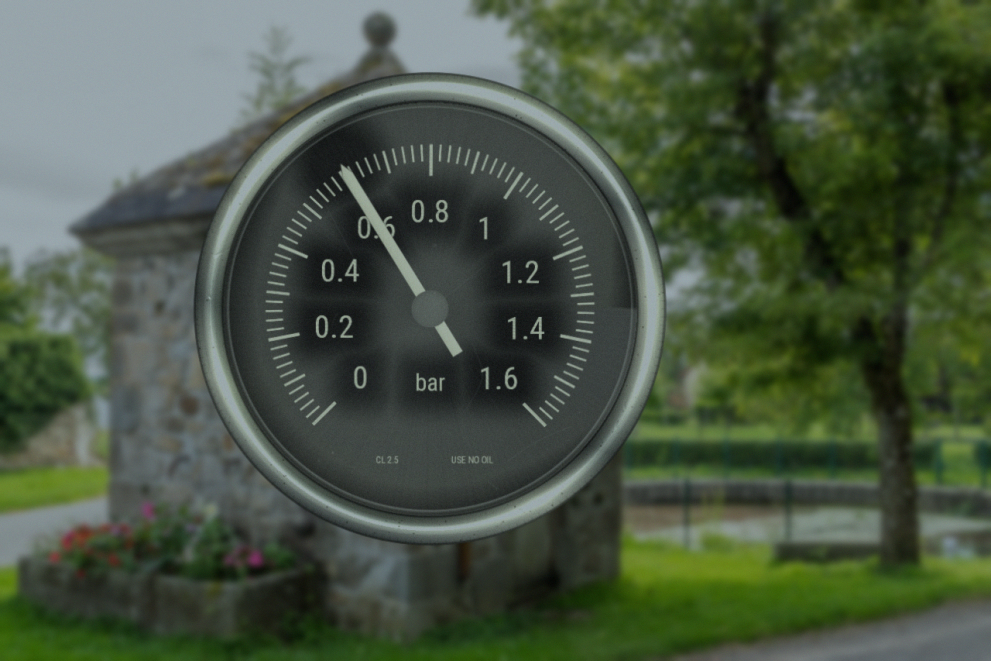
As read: **0.61** bar
